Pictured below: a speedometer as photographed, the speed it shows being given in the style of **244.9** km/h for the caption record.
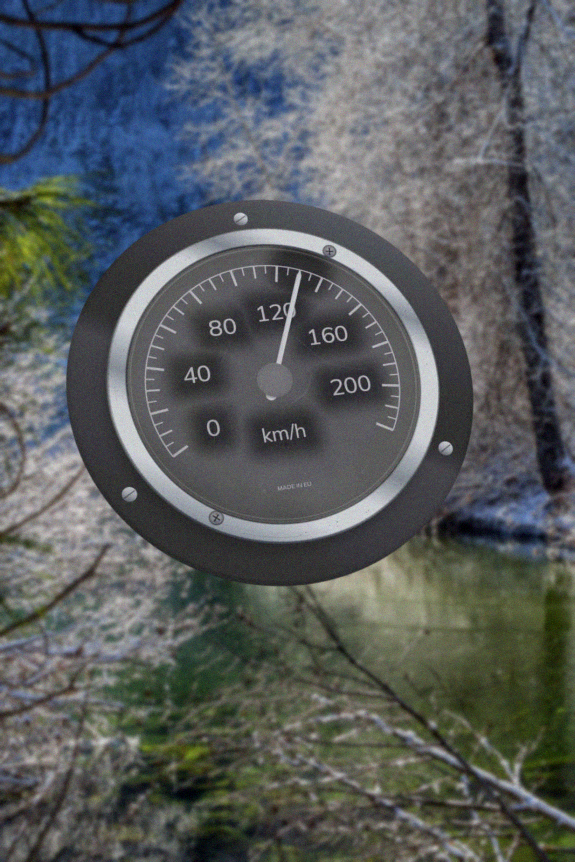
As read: **130** km/h
